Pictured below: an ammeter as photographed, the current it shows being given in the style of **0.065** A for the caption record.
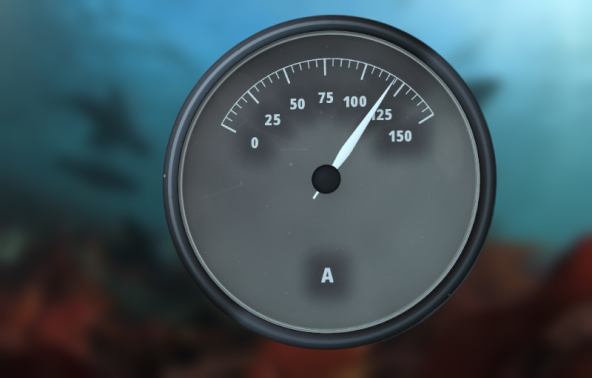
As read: **120** A
